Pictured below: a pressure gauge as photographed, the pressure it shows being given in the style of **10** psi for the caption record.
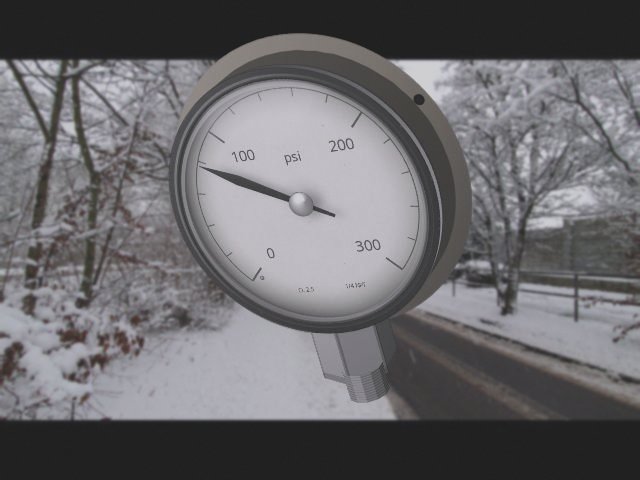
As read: **80** psi
